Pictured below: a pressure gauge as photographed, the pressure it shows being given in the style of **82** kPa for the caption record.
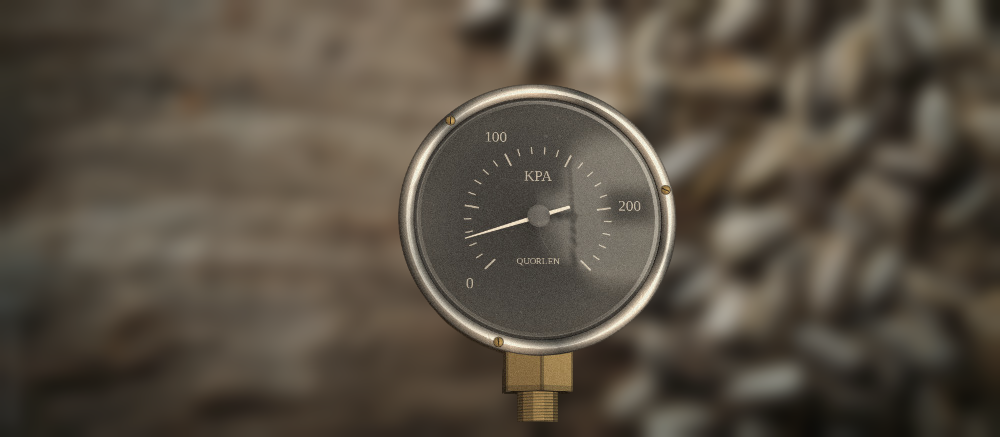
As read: **25** kPa
